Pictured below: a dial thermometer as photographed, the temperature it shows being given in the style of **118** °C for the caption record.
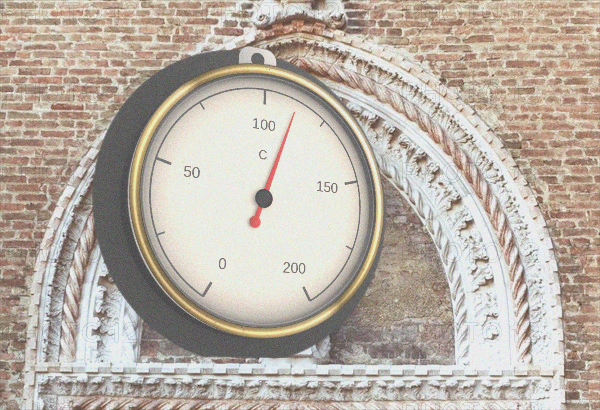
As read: **112.5** °C
